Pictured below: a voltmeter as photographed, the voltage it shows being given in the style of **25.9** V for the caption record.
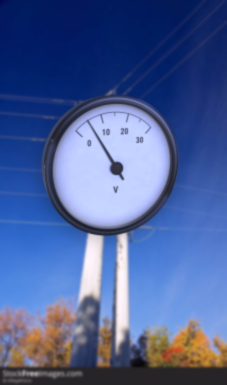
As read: **5** V
